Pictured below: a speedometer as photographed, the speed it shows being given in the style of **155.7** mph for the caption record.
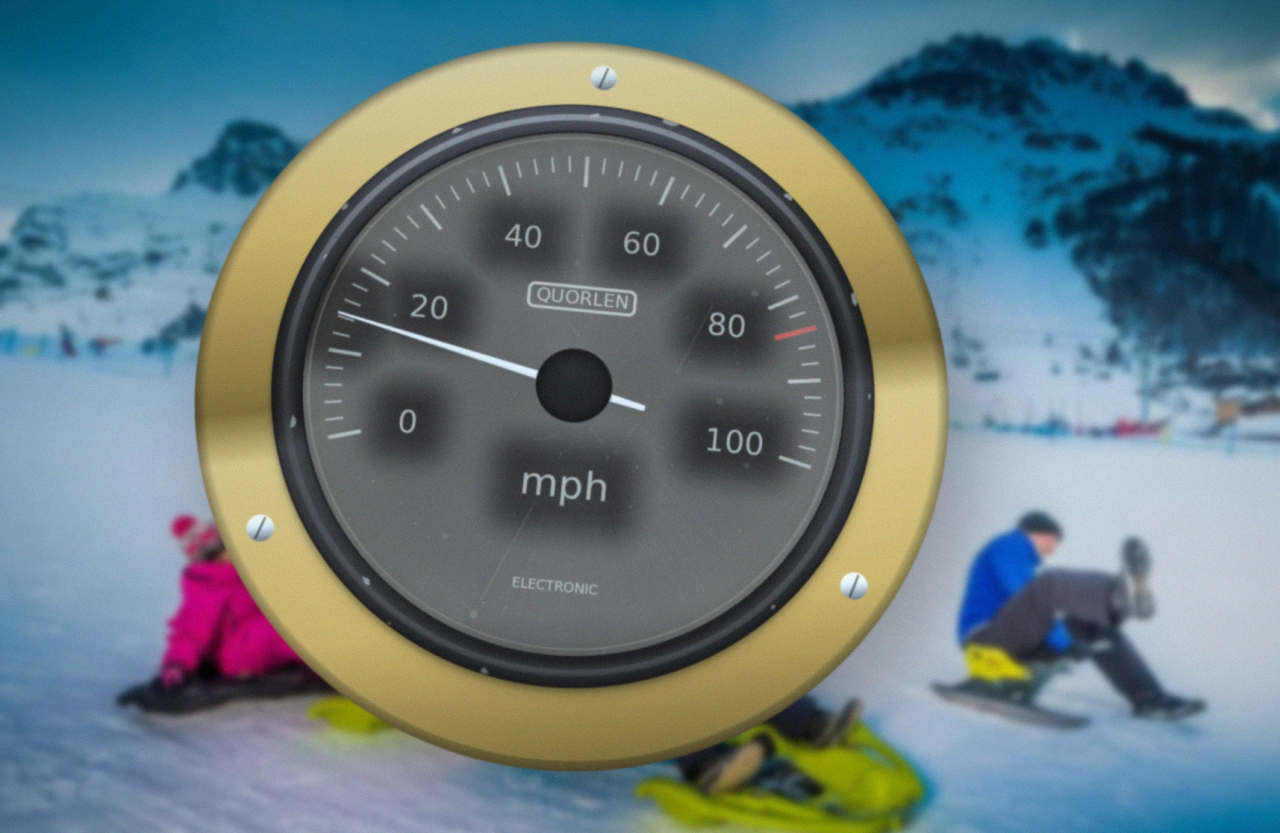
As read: **14** mph
